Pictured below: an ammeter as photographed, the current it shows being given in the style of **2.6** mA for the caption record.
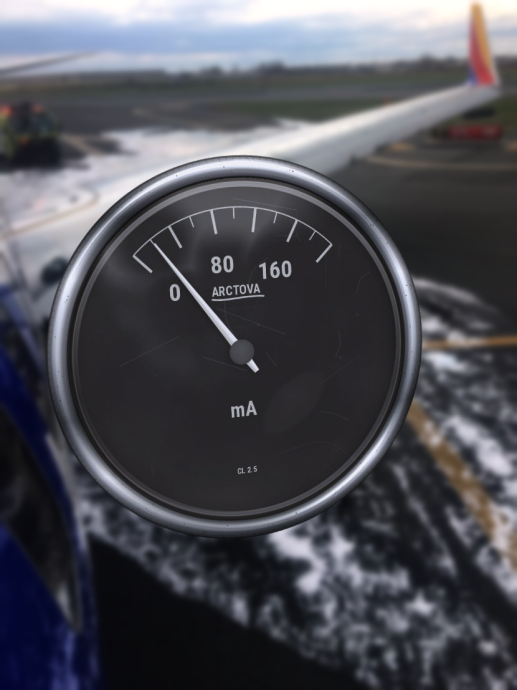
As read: **20** mA
